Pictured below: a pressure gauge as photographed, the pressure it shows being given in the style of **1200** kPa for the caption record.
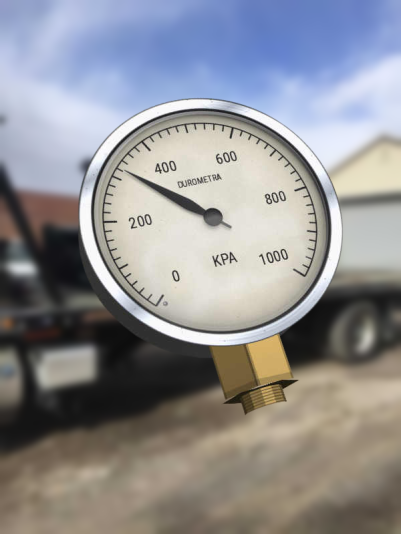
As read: **320** kPa
